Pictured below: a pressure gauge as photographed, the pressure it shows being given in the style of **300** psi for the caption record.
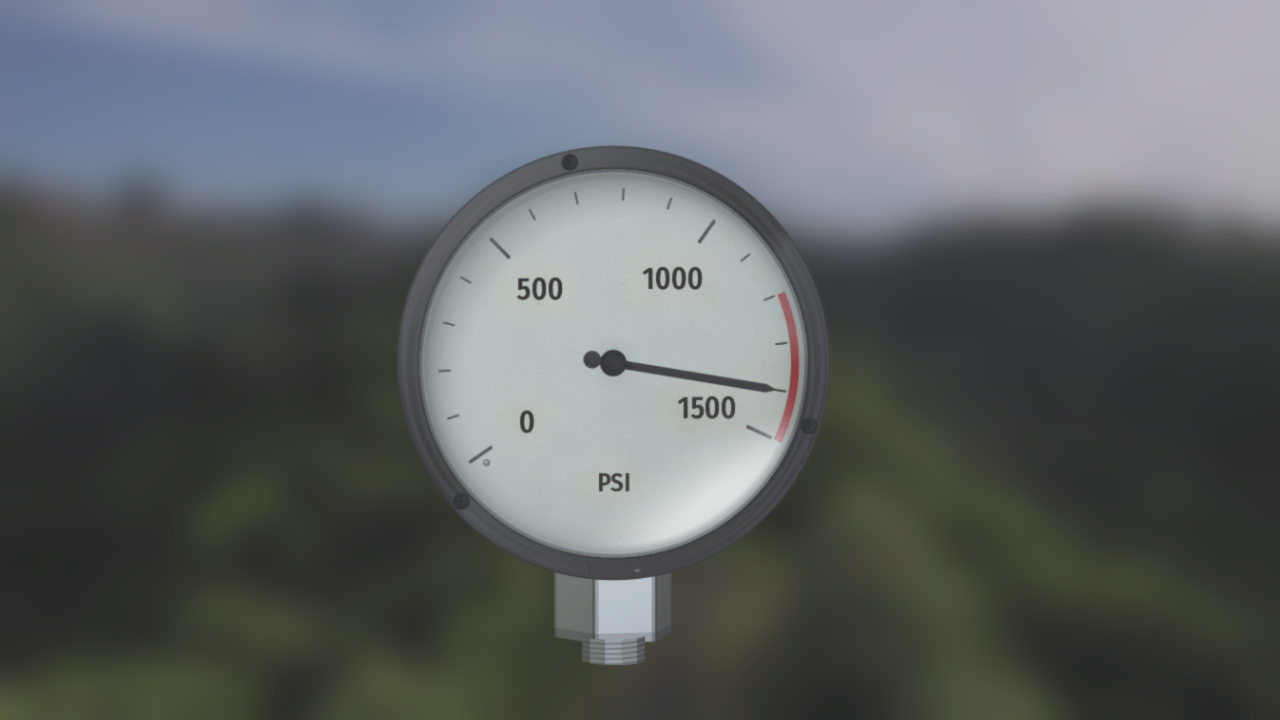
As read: **1400** psi
